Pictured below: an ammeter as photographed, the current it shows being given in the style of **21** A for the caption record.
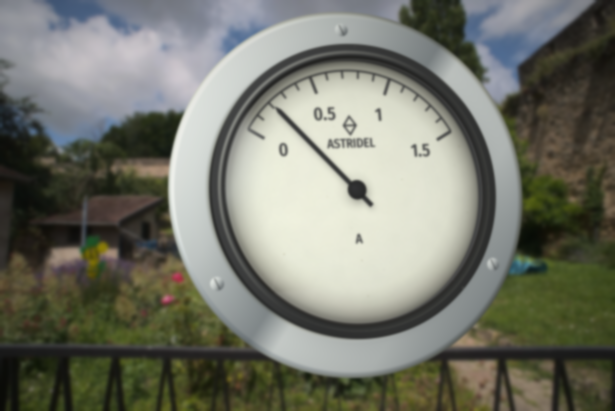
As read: **0.2** A
